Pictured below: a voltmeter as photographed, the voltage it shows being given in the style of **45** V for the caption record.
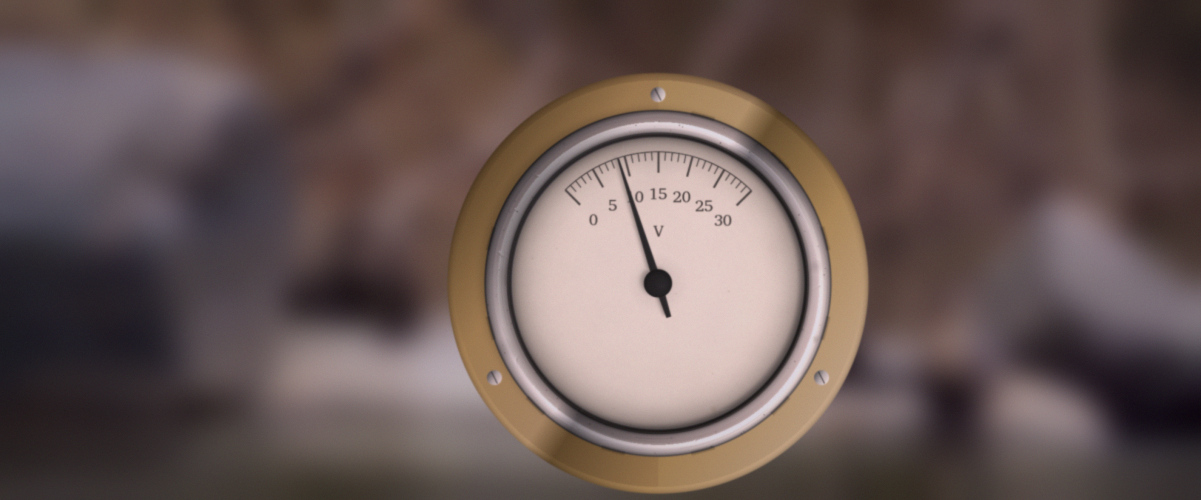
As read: **9** V
